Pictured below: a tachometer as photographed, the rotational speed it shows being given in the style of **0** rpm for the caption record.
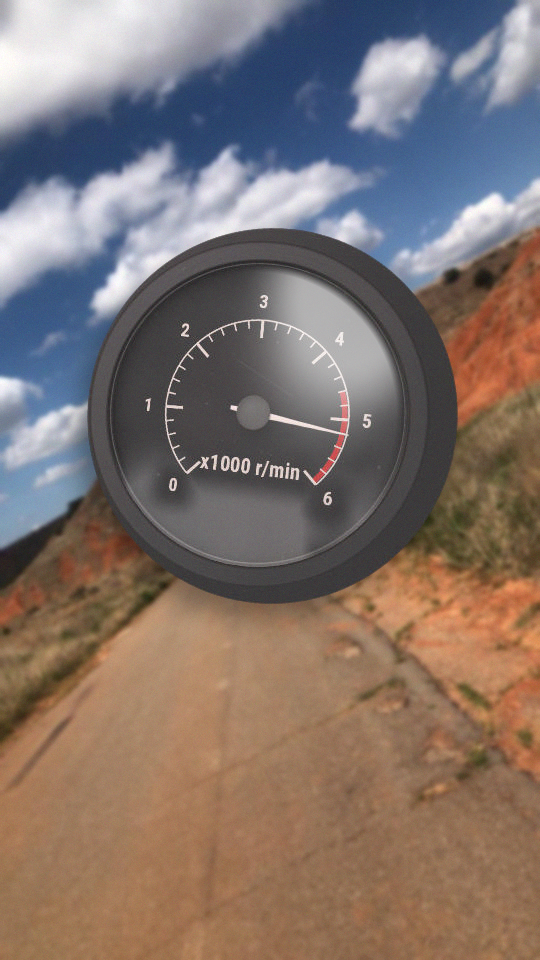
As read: **5200** rpm
